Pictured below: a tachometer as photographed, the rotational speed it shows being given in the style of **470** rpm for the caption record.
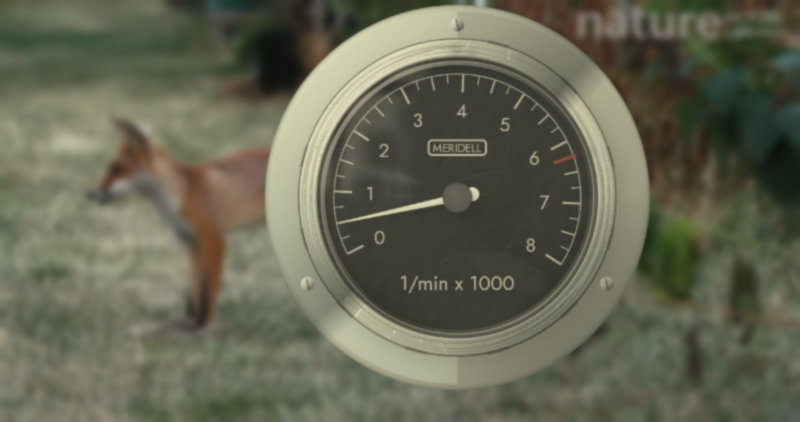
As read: **500** rpm
